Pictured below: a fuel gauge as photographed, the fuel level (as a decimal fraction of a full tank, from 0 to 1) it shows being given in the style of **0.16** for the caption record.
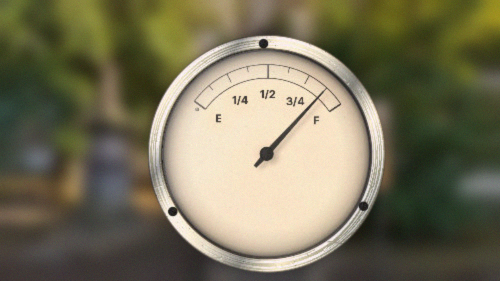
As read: **0.875**
